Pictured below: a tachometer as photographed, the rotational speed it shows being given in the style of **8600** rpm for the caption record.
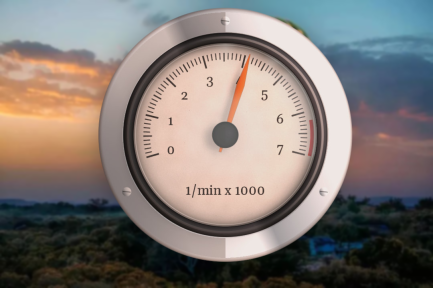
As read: **4100** rpm
